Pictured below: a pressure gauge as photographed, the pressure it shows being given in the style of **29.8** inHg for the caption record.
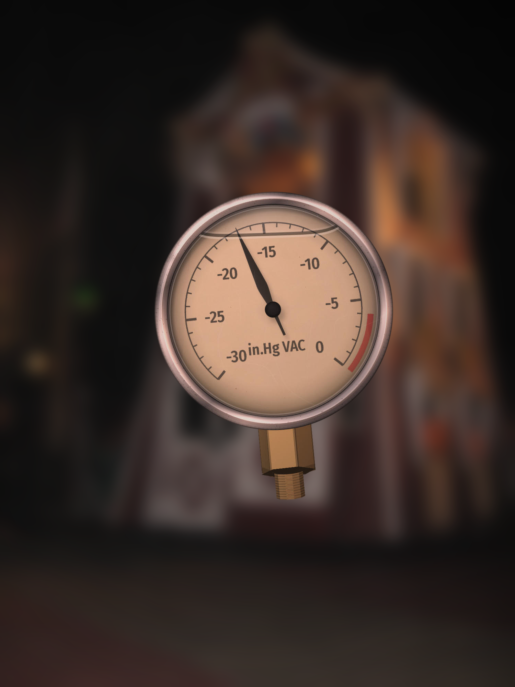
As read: **-17** inHg
